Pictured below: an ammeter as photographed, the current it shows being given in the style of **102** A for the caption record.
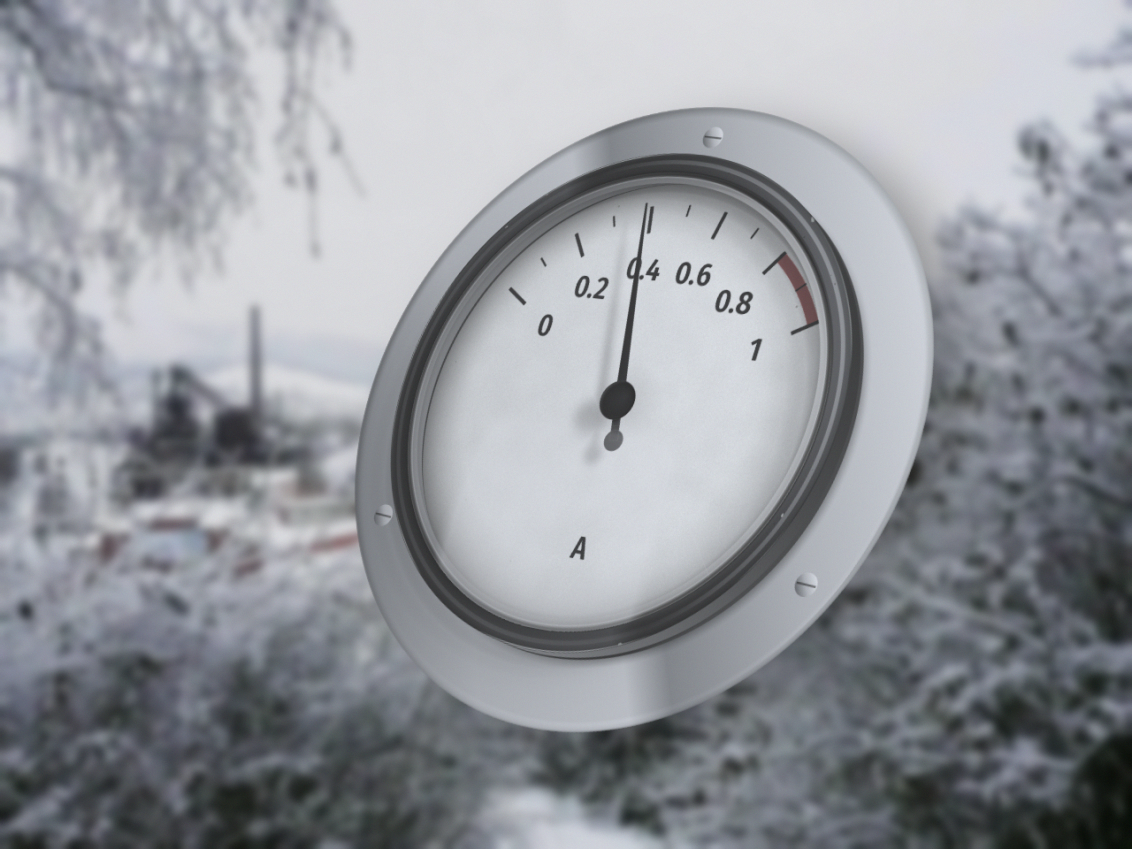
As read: **0.4** A
